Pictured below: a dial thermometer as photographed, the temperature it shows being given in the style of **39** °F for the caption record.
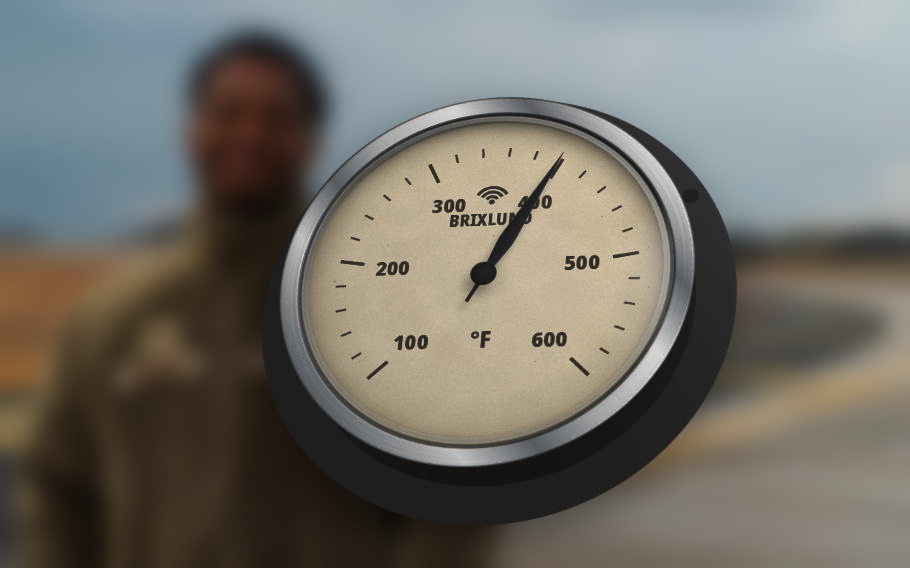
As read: **400** °F
